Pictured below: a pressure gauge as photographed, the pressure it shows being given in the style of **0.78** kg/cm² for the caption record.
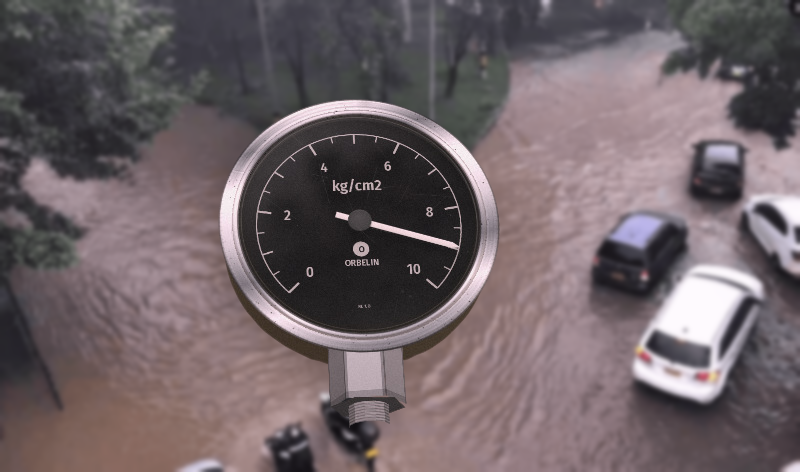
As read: **9** kg/cm²
